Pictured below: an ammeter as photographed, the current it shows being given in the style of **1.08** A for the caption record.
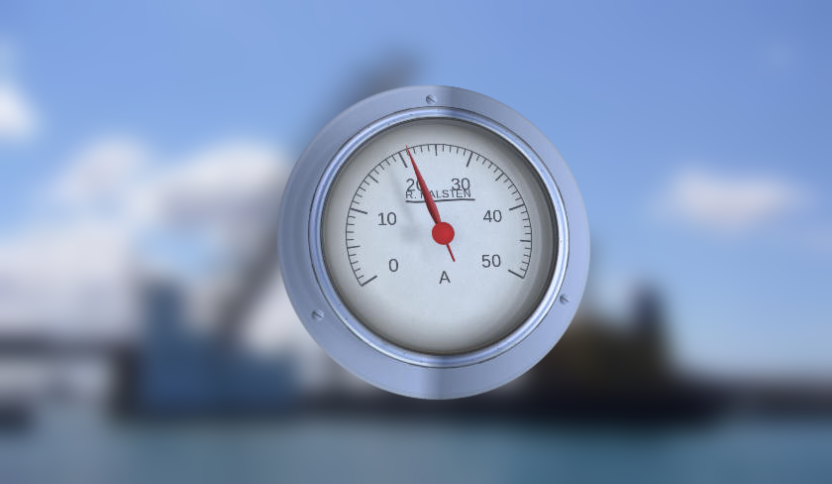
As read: **21** A
